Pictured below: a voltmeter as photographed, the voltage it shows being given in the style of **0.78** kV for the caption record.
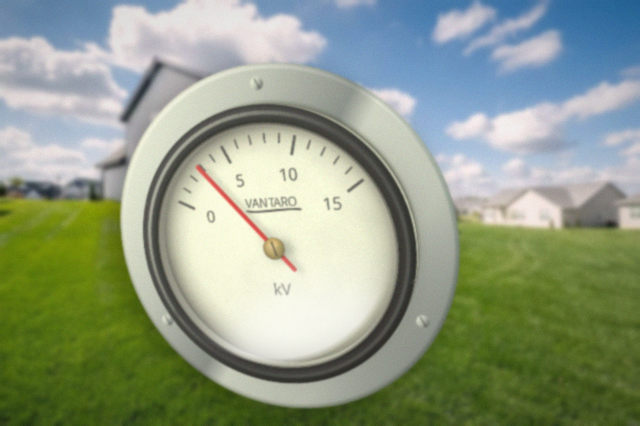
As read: **3** kV
